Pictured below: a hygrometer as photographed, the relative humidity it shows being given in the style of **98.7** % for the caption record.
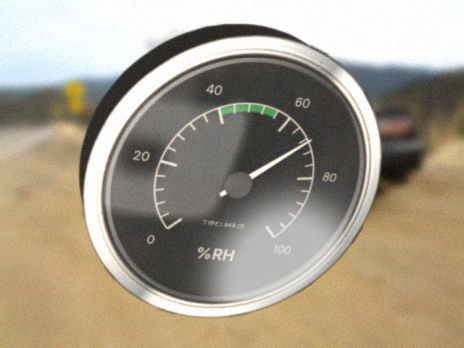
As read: **68** %
